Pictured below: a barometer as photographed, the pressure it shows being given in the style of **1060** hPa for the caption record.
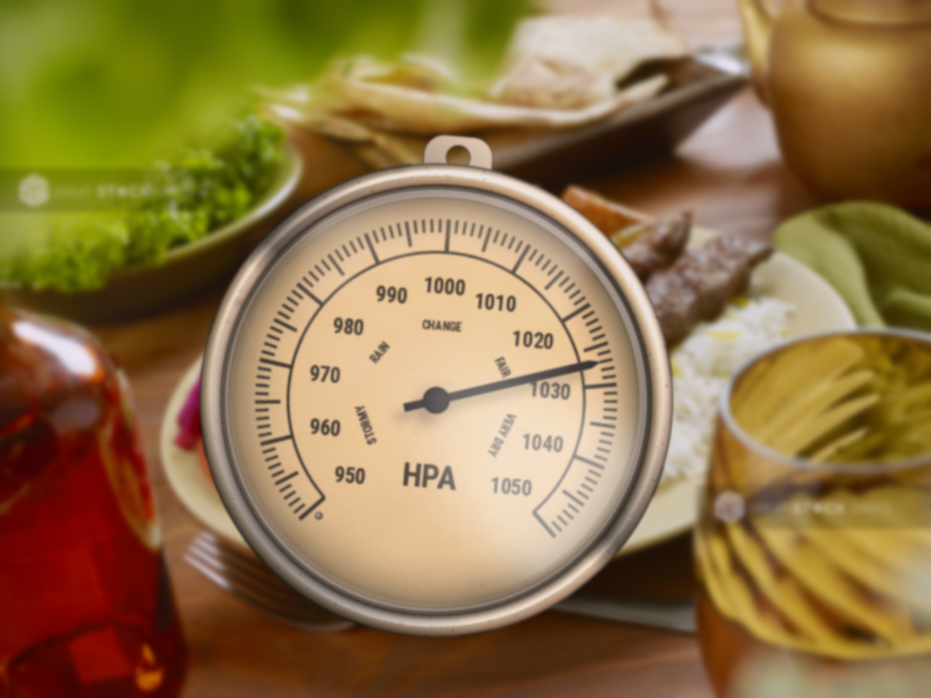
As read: **1027** hPa
